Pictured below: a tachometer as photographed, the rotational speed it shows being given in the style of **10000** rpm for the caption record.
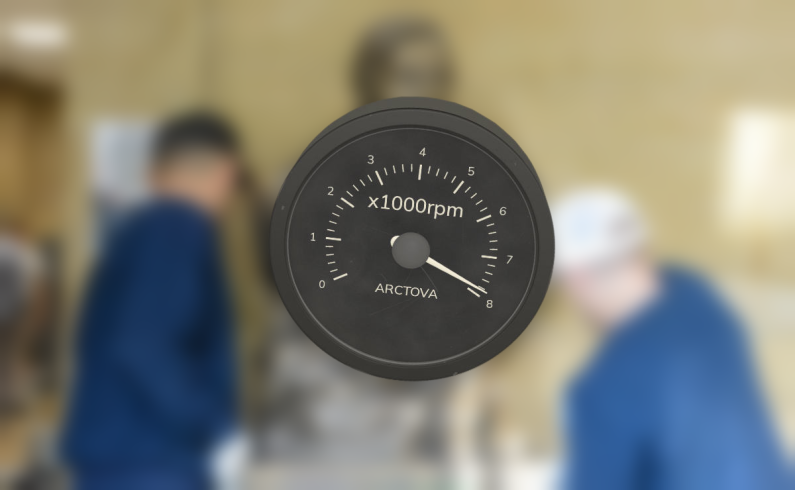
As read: **7800** rpm
